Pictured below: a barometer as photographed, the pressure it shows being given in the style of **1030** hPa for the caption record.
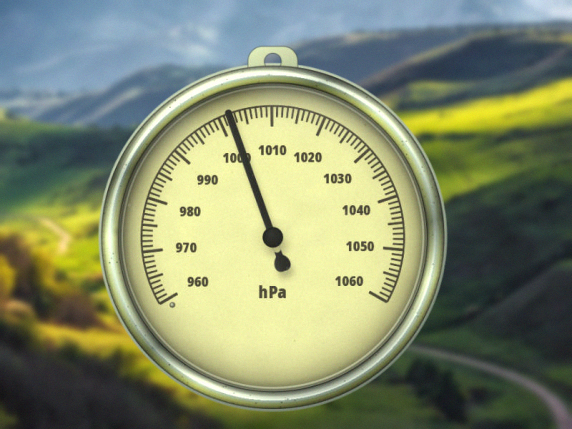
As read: **1002** hPa
